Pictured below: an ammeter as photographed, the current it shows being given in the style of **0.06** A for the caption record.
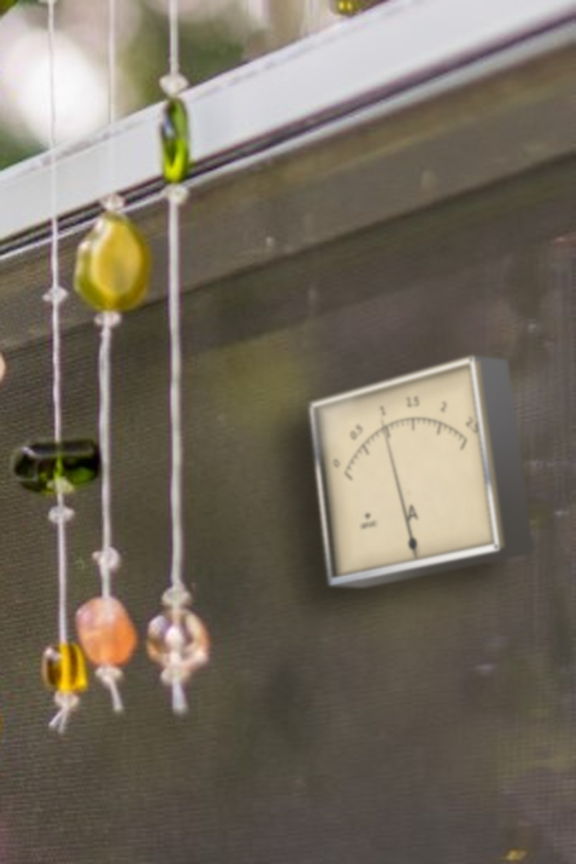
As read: **1** A
